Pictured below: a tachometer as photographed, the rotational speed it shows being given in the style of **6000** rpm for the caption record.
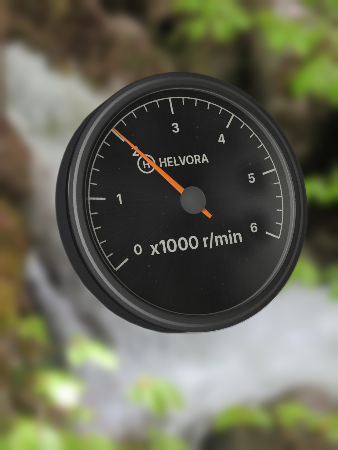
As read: **2000** rpm
